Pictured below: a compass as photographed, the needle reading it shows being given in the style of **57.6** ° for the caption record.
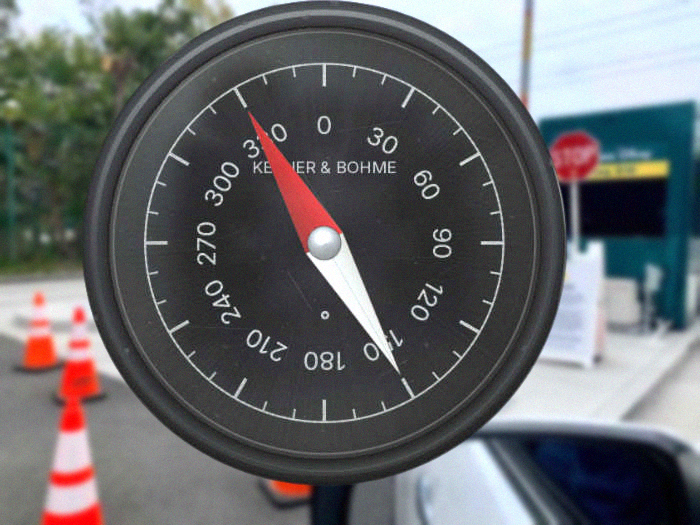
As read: **330** °
